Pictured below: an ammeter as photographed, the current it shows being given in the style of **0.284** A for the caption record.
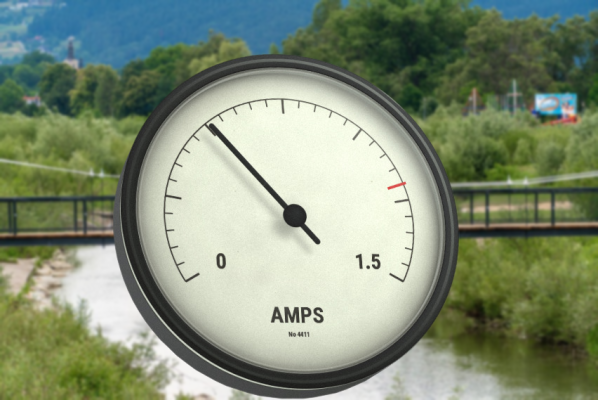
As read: **0.5** A
